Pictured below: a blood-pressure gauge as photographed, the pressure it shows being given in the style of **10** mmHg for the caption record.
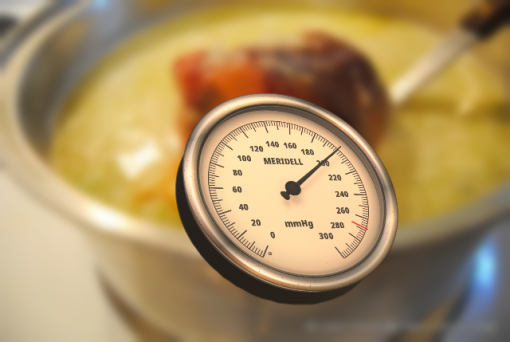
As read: **200** mmHg
